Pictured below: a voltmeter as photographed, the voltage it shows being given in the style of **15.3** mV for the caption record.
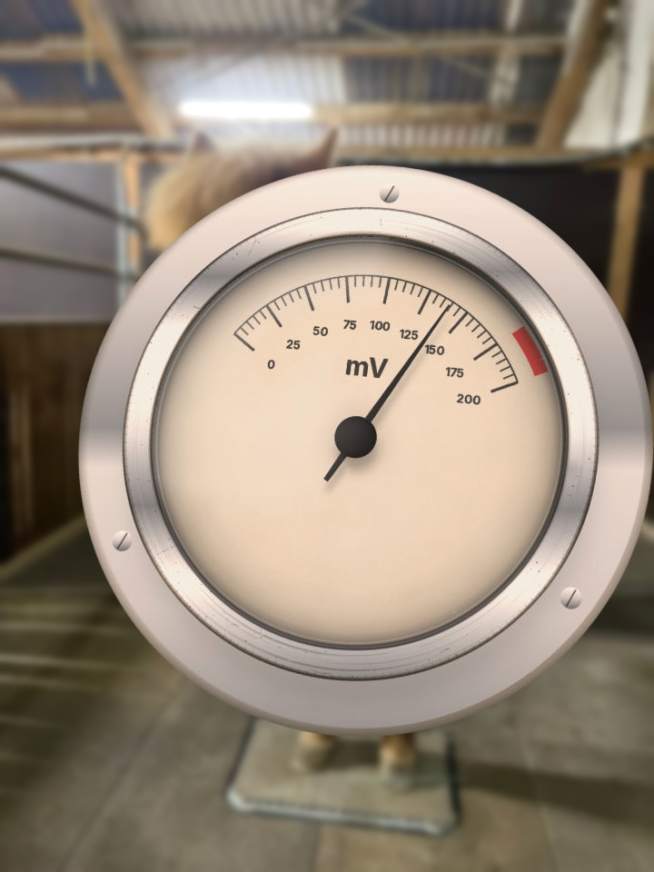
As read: **140** mV
